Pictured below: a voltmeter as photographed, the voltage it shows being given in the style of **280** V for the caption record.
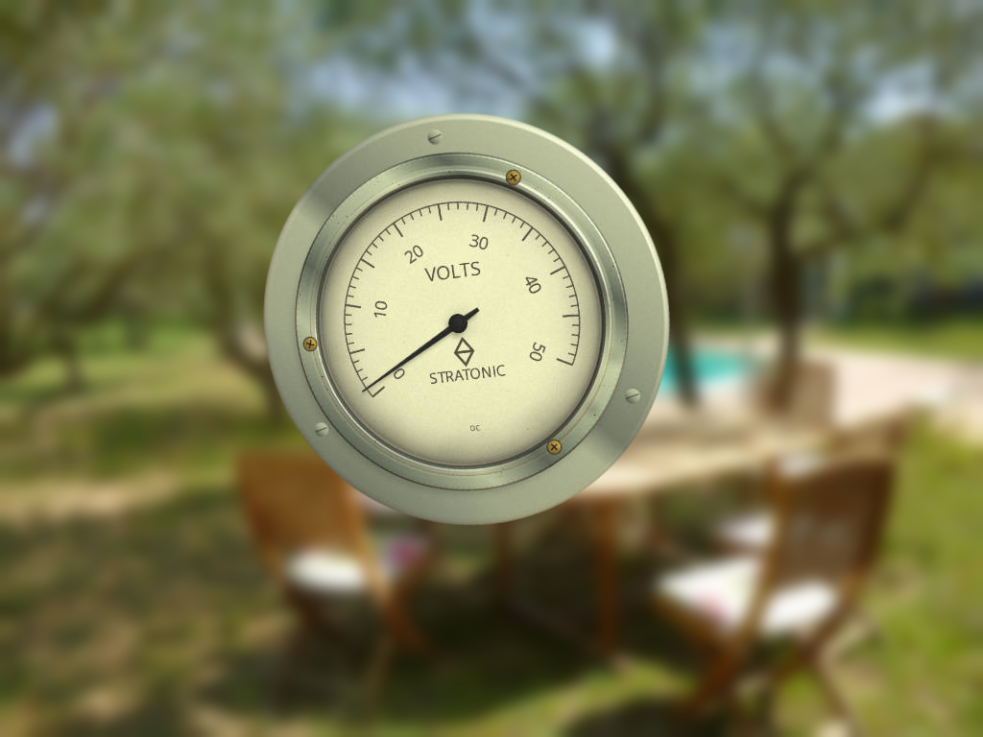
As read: **1** V
